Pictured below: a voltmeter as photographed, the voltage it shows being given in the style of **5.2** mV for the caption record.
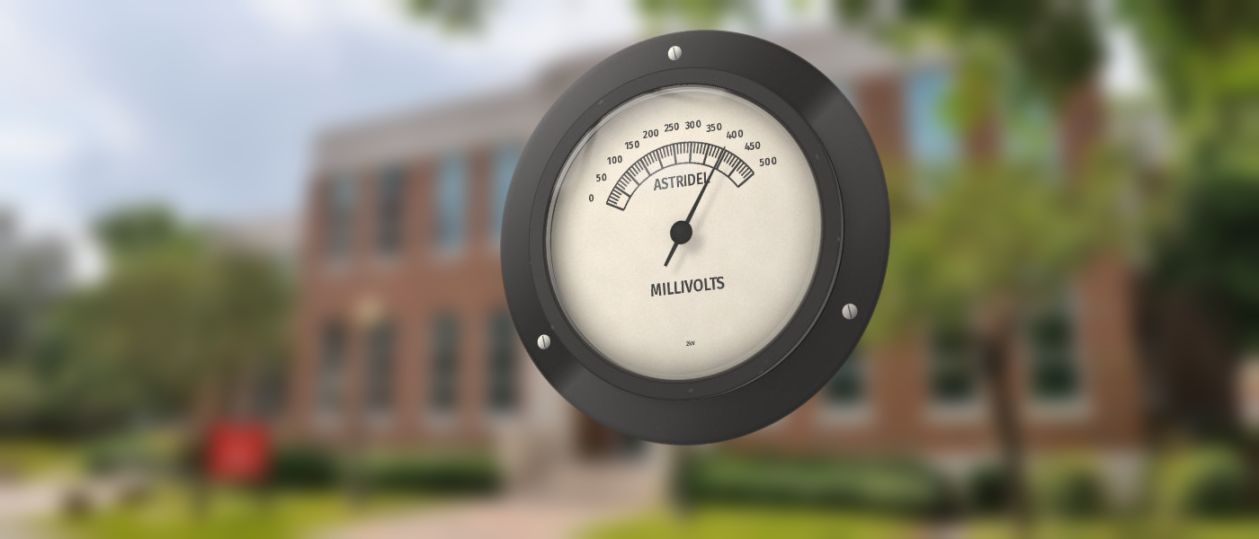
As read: **400** mV
